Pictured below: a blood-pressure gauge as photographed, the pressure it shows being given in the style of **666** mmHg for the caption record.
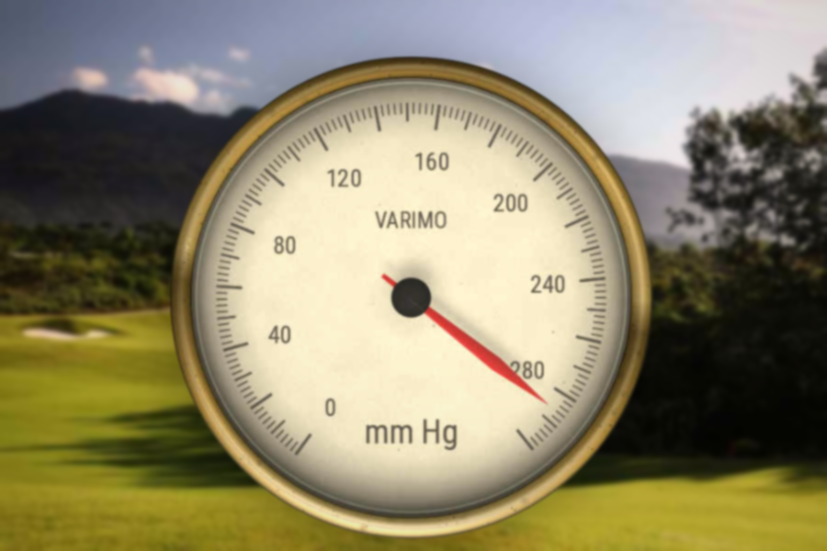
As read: **286** mmHg
